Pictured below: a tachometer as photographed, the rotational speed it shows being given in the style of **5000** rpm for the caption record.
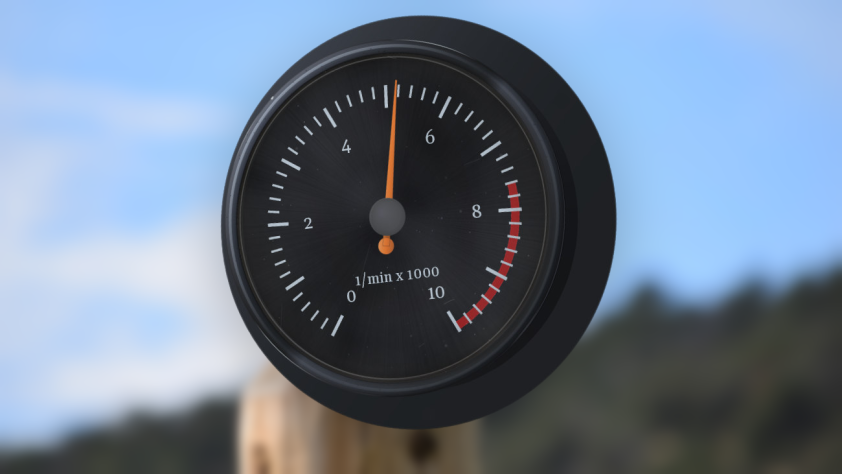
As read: **5200** rpm
